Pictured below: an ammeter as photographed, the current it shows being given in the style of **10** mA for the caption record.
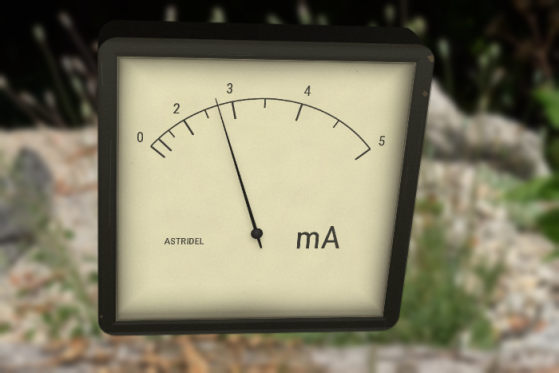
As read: **2.75** mA
